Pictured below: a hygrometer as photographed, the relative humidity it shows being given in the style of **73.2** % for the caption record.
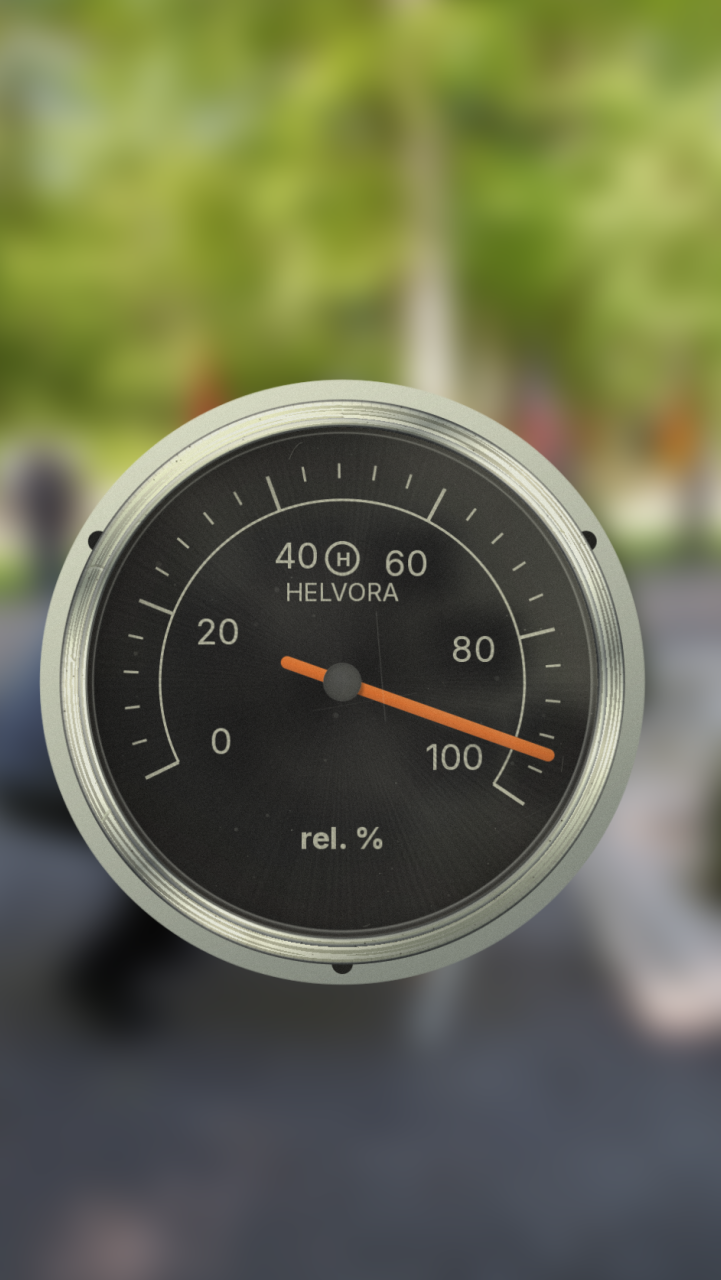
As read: **94** %
